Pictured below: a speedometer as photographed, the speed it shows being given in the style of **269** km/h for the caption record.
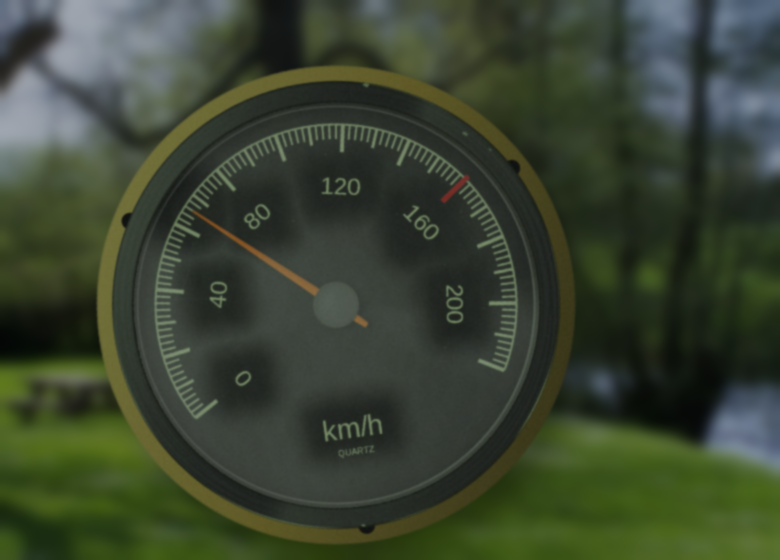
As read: **66** km/h
